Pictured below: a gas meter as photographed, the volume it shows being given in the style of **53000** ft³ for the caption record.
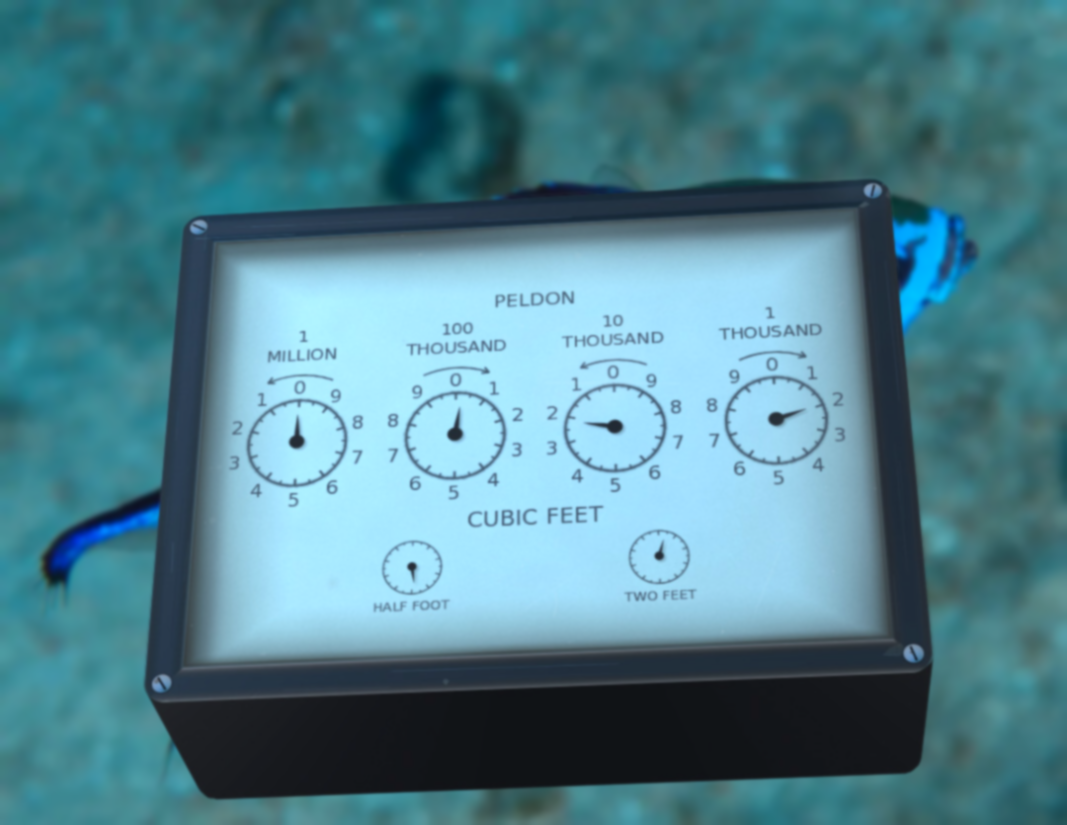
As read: **2200** ft³
